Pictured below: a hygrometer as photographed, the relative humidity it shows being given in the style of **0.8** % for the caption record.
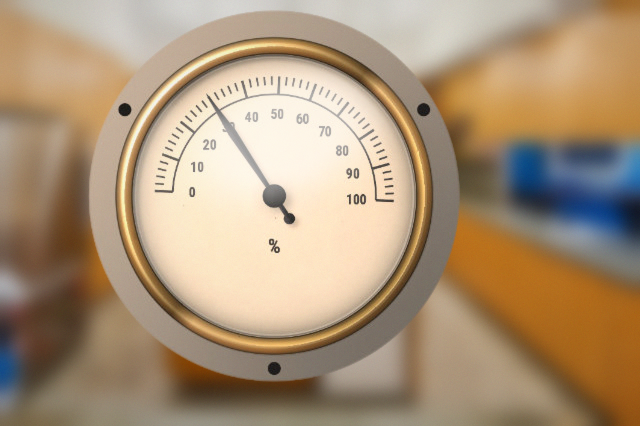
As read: **30** %
